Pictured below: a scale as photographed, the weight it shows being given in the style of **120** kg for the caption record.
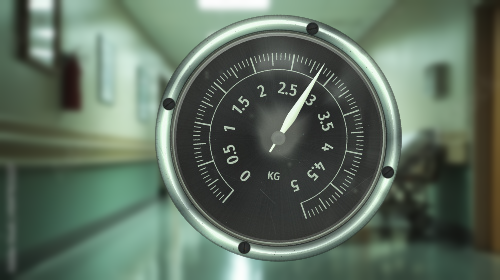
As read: **2.85** kg
